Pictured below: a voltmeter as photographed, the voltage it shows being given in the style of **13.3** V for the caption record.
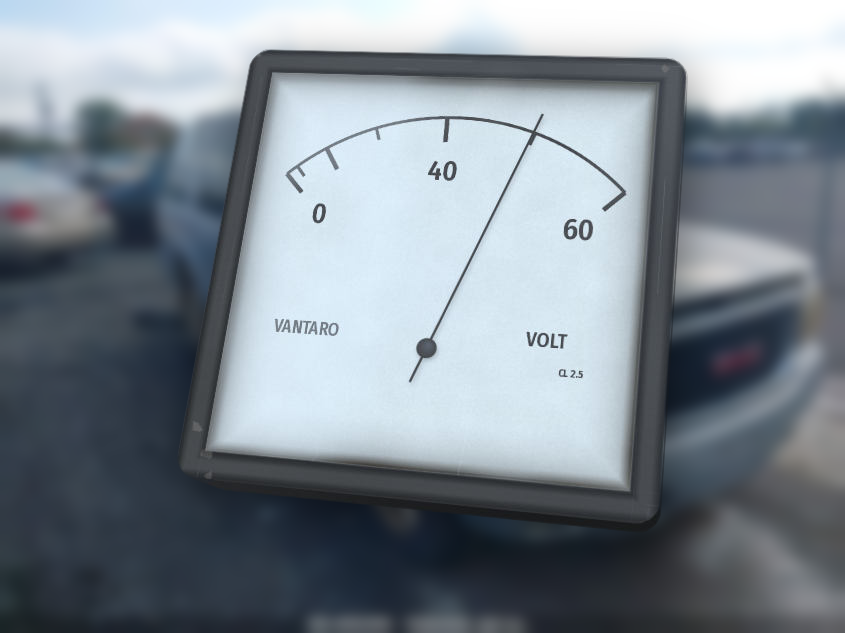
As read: **50** V
